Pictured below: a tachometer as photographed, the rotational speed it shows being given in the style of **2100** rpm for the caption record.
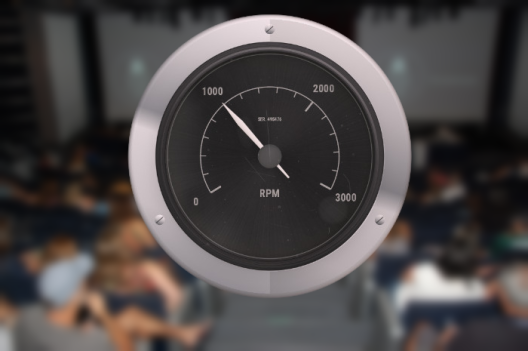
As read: **1000** rpm
